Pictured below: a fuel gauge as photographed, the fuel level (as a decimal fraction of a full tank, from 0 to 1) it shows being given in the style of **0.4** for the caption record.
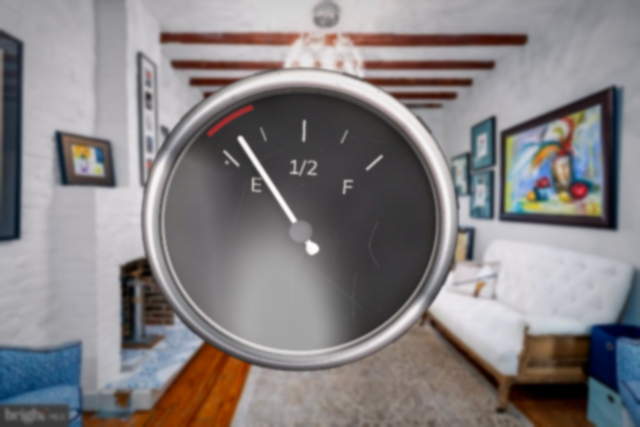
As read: **0.125**
